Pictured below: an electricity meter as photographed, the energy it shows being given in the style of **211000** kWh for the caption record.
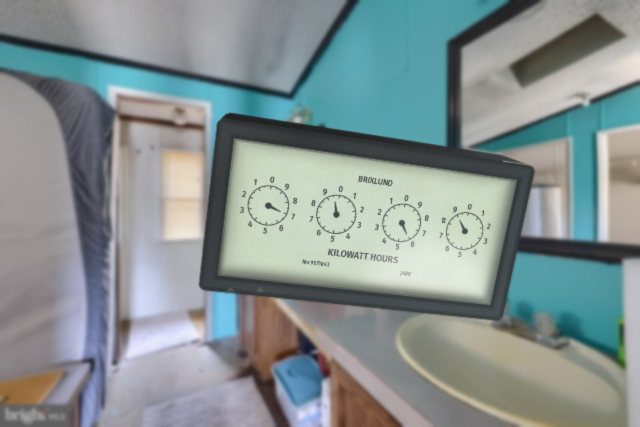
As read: **6959** kWh
